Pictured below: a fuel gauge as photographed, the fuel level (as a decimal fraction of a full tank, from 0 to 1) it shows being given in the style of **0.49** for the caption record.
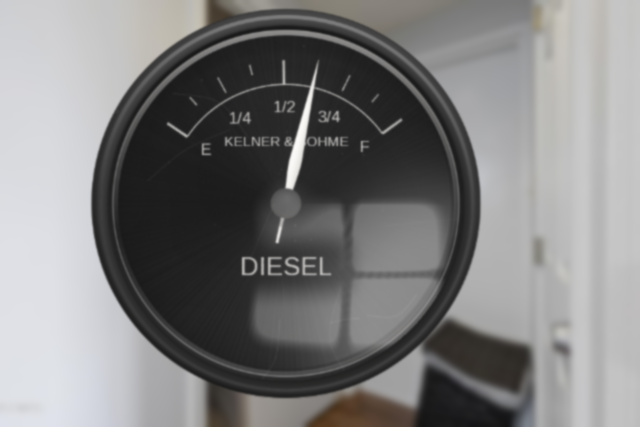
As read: **0.625**
